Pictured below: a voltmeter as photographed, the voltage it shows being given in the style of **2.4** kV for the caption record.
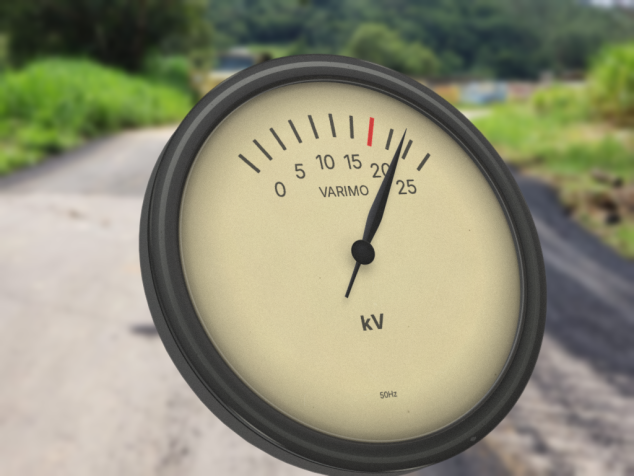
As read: **21.25** kV
